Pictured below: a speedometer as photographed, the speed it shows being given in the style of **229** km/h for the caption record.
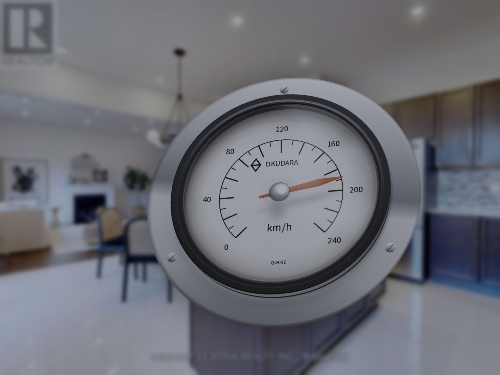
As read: **190** km/h
